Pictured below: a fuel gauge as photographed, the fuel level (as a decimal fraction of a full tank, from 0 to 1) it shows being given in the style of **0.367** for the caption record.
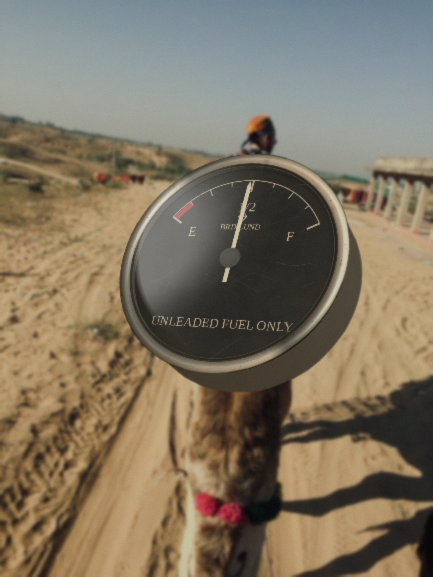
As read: **0.5**
